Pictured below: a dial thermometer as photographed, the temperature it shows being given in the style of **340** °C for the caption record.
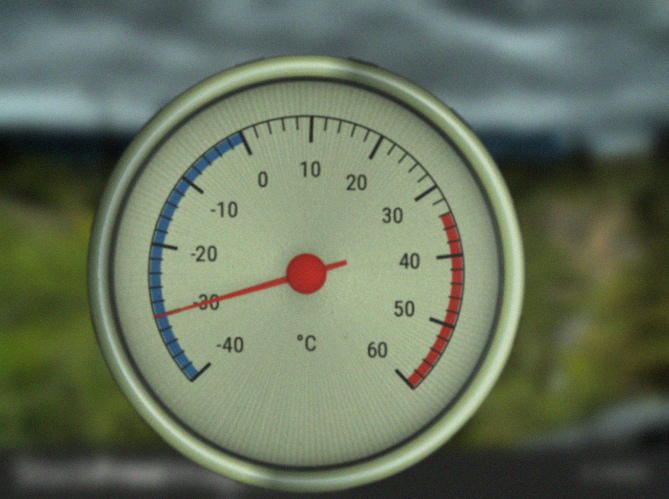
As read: **-30** °C
